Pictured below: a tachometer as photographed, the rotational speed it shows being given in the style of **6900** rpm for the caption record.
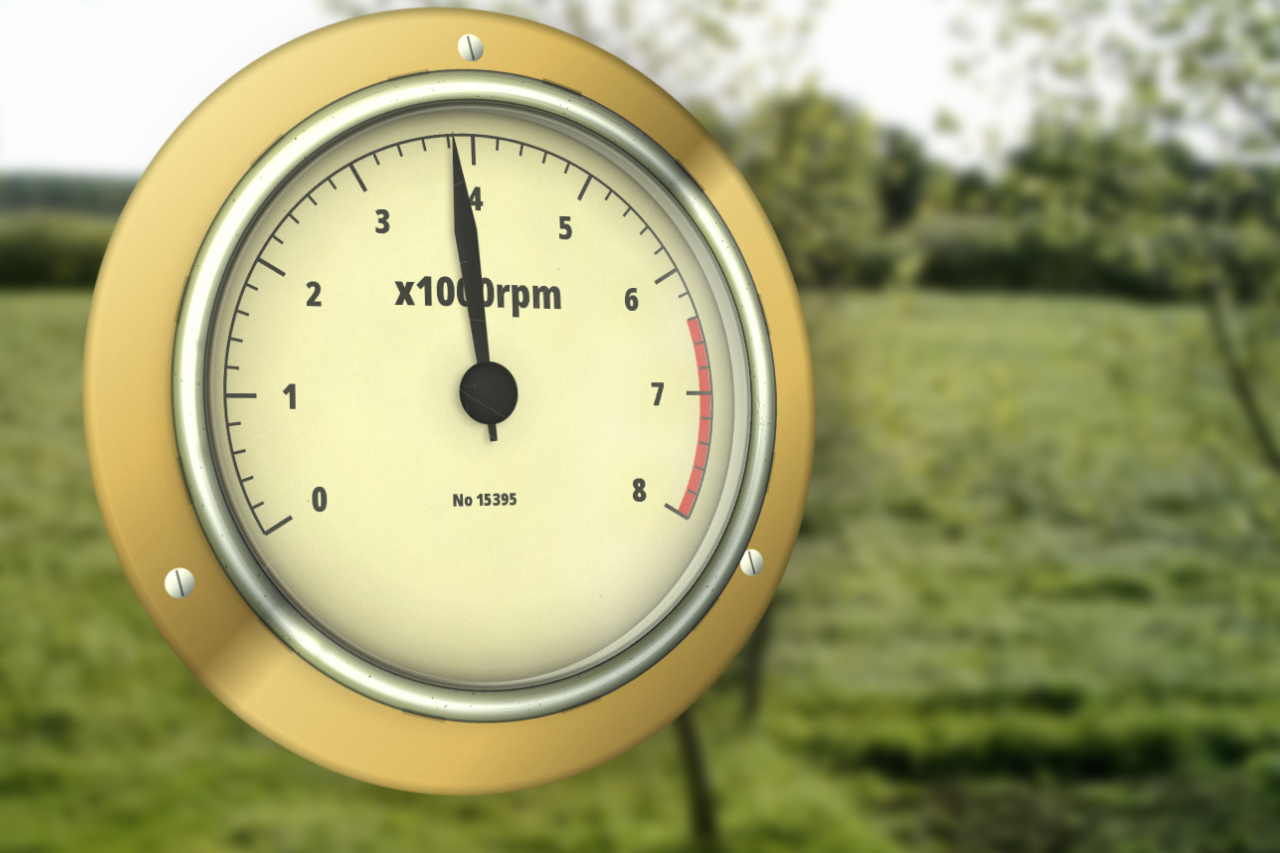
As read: **3800** rpm
